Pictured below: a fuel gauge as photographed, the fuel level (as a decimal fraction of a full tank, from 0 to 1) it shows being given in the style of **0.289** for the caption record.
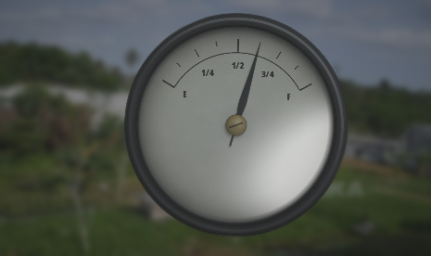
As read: **0.625**
